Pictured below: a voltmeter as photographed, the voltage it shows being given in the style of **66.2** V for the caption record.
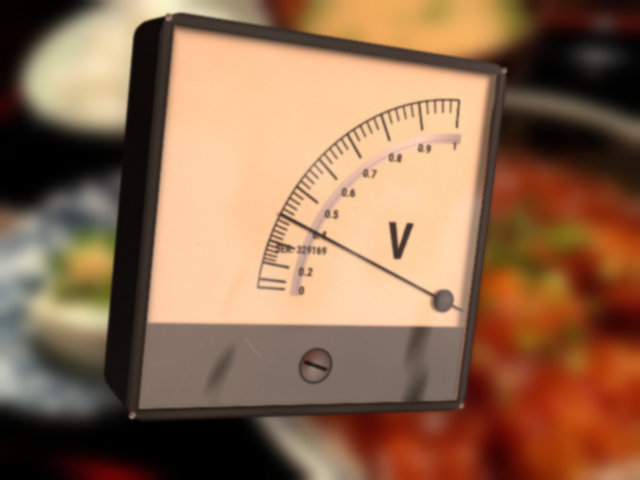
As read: **0.4** V
